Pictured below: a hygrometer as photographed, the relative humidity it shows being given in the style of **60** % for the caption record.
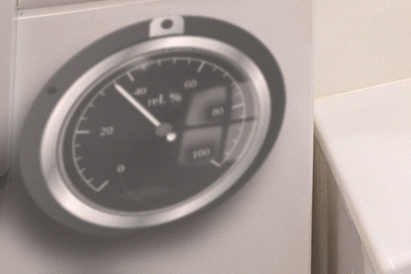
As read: **36** %
